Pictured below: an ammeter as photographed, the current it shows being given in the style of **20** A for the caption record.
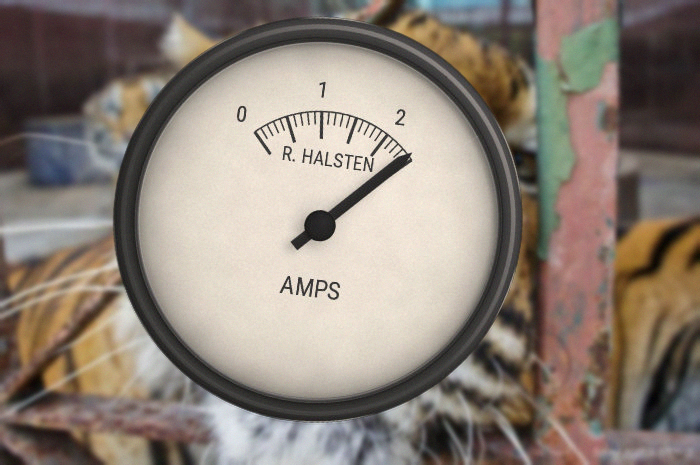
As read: **2.4** A
